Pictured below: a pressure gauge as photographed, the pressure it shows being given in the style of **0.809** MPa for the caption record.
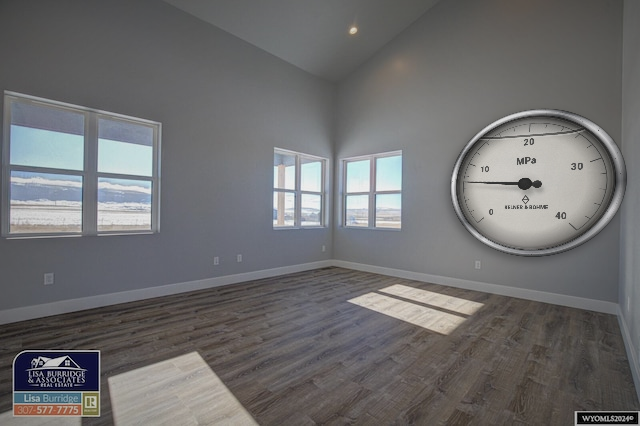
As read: **7** MPa
